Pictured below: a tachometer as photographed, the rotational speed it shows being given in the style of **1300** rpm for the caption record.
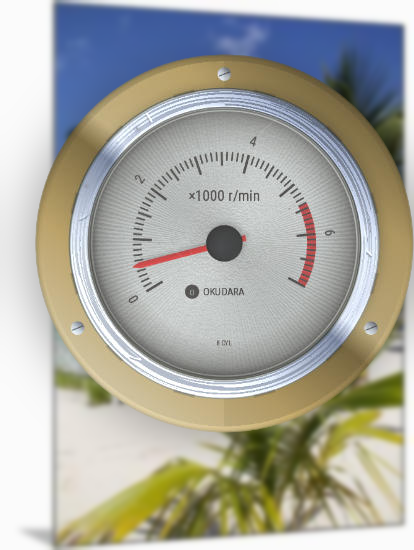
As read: **500** rpm
